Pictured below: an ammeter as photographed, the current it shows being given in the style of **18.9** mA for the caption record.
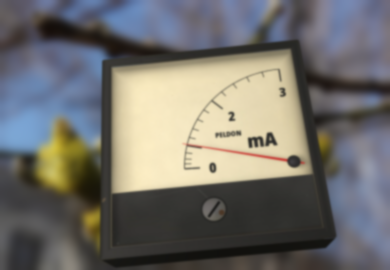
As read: **1** mA
